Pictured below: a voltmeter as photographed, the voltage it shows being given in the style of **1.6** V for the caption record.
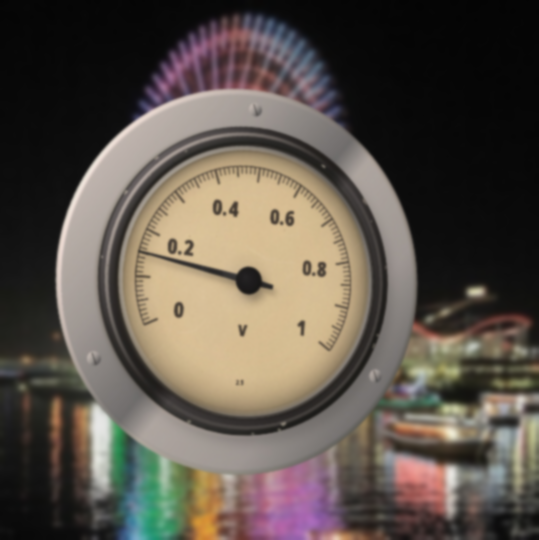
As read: **0.15** V
